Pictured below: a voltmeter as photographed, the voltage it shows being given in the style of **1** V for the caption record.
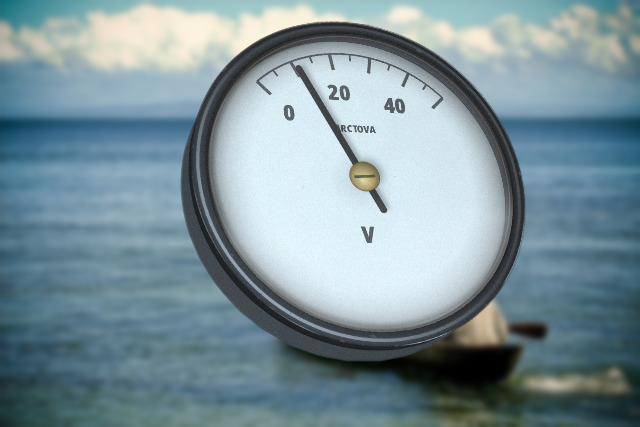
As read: **10** V
